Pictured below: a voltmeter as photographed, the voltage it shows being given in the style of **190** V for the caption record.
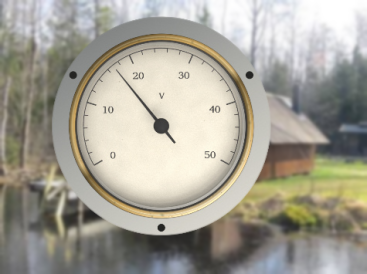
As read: **17** V
